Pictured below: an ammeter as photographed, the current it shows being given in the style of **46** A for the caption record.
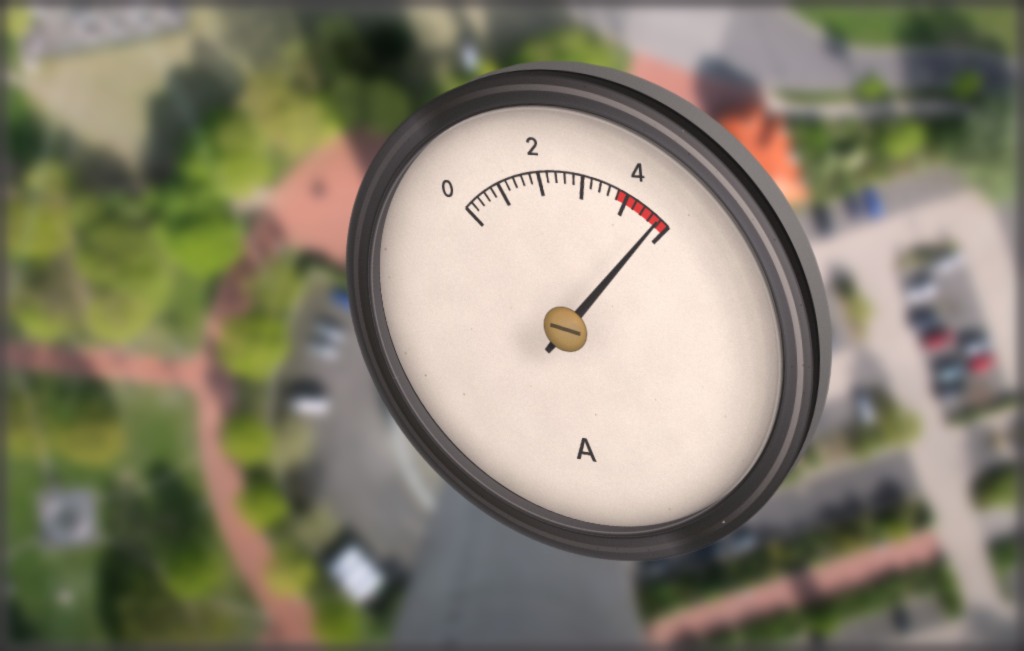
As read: **4.8** A
